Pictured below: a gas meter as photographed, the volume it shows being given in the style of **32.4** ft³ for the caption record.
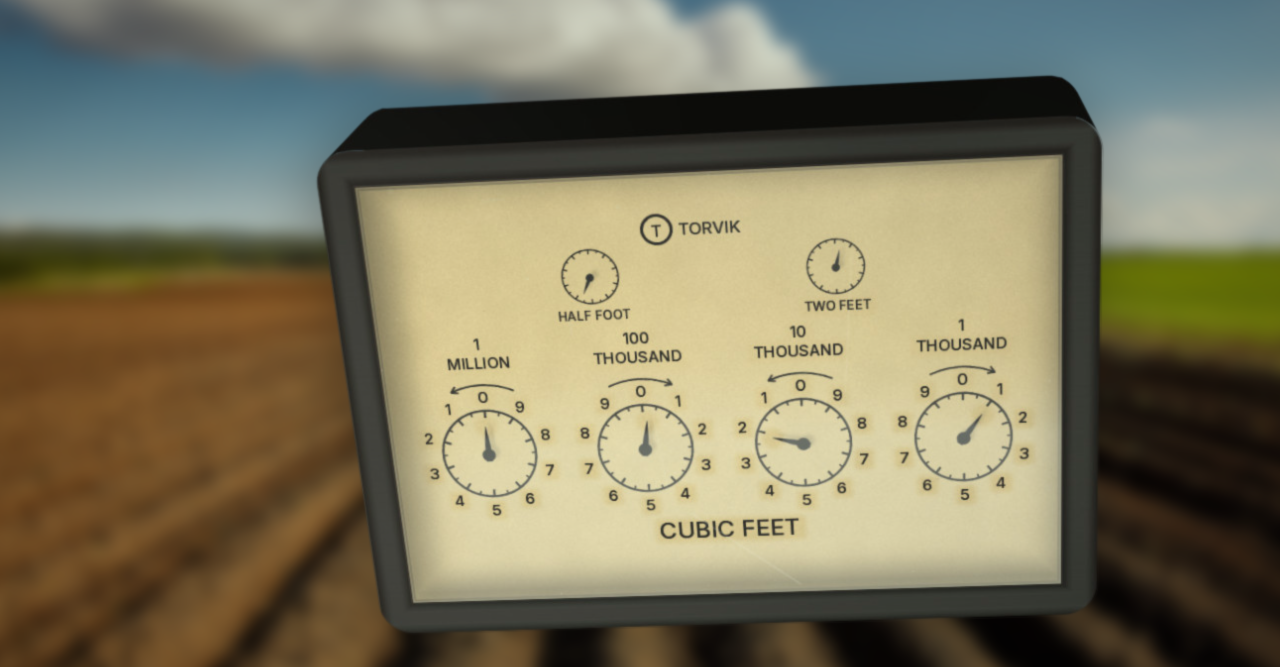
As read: **2100** ft³
